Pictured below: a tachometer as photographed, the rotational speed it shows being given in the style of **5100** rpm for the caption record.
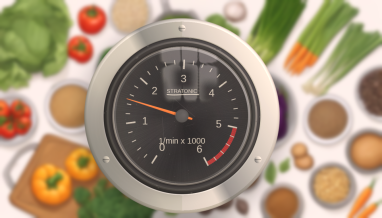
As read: **1500** rpm
